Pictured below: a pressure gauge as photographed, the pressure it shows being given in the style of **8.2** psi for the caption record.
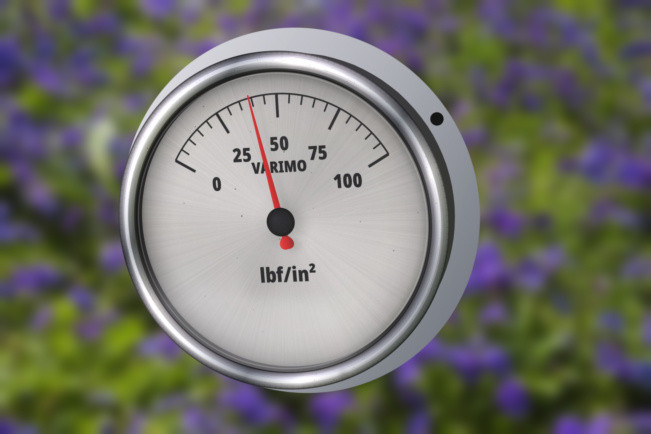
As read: **40** psi
